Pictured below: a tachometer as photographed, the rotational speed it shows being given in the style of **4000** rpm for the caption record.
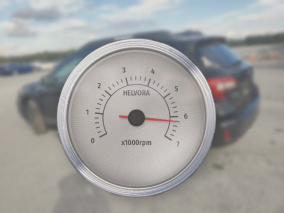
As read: **6200** rpm
